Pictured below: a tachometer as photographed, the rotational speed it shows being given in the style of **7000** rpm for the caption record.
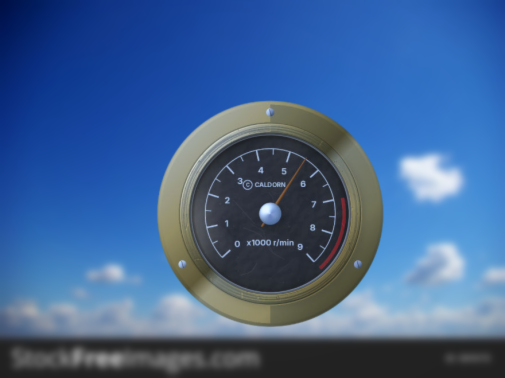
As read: **5500** rpm
